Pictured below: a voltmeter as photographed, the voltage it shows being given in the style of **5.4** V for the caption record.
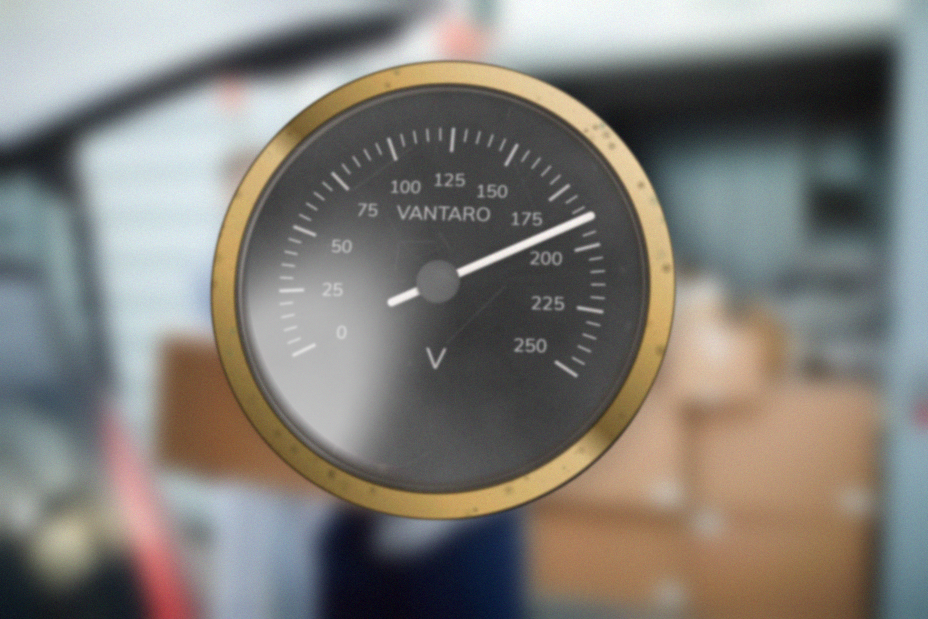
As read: **190** V
